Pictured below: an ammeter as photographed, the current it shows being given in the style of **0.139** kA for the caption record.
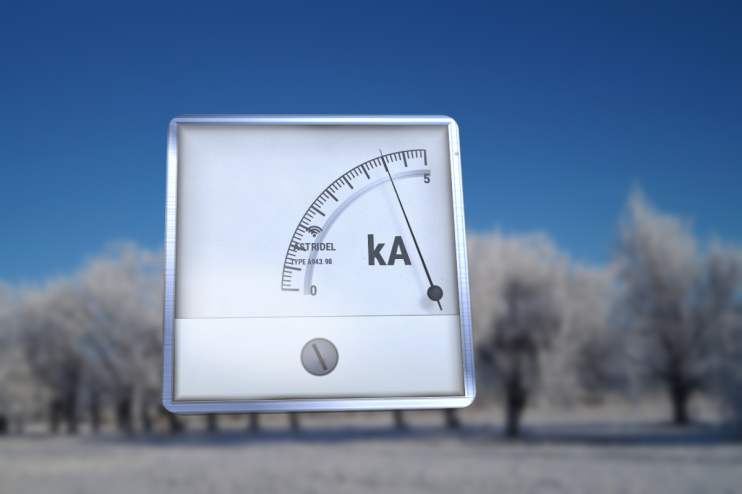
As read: **4** kA
